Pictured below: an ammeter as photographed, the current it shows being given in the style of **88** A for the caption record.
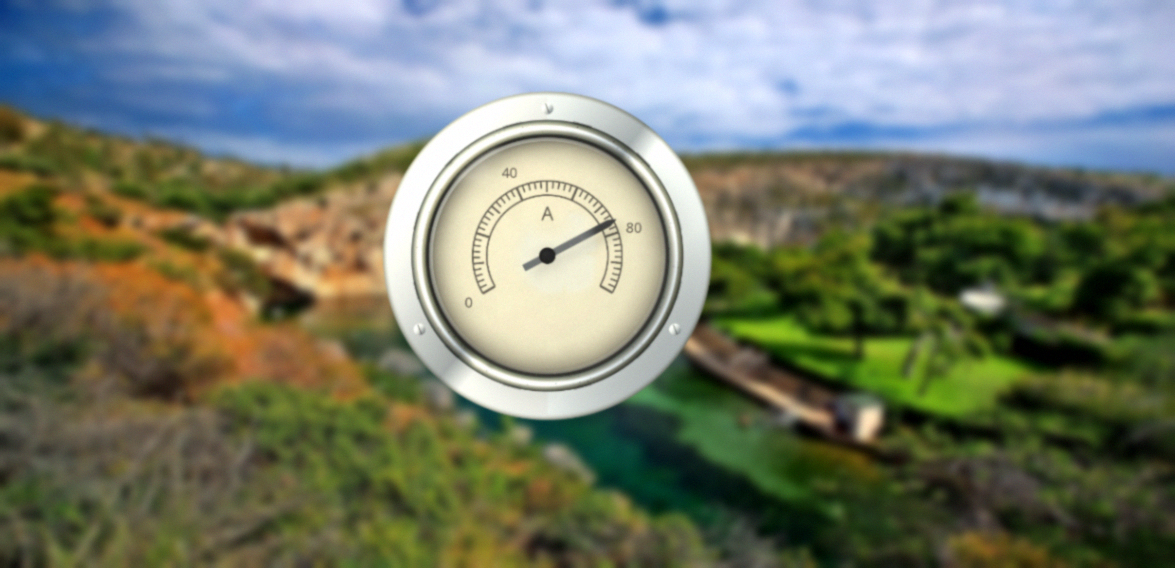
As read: **76** A
